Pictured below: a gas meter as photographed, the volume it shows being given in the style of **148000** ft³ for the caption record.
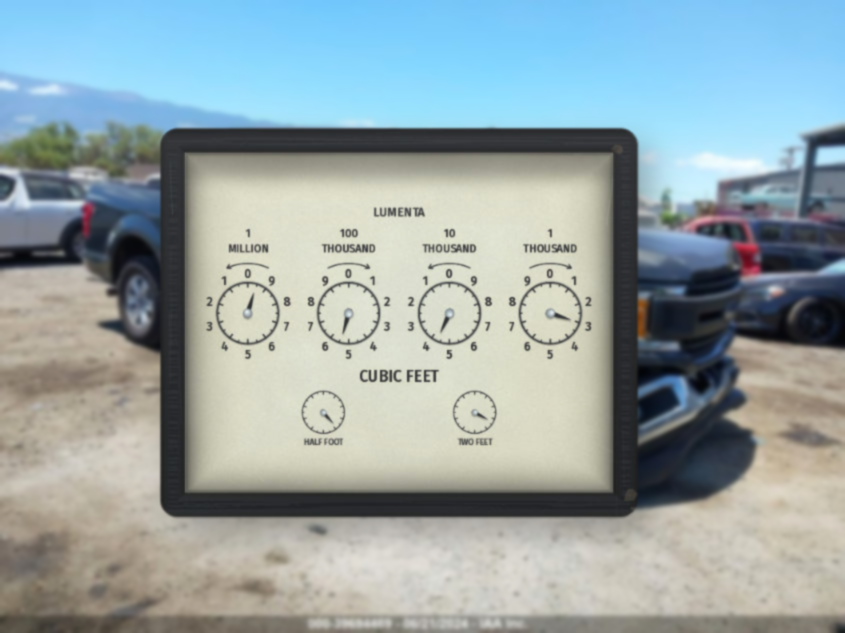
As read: **954300** ft³
